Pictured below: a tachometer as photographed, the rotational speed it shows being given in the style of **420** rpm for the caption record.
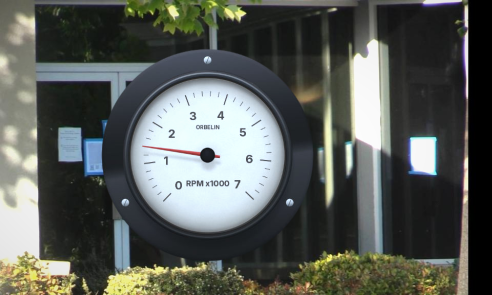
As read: **1400** rpm
